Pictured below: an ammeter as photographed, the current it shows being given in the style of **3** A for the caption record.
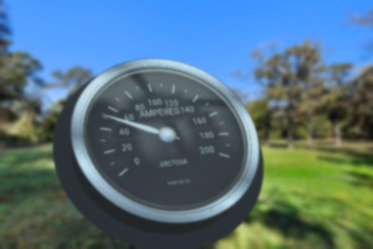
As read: **50** A
